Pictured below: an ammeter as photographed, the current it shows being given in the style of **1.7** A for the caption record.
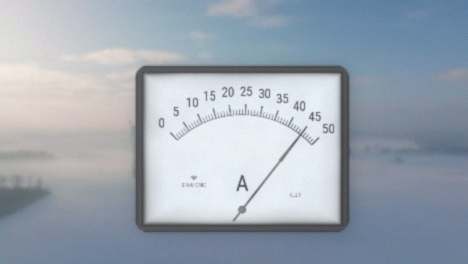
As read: **45** A
